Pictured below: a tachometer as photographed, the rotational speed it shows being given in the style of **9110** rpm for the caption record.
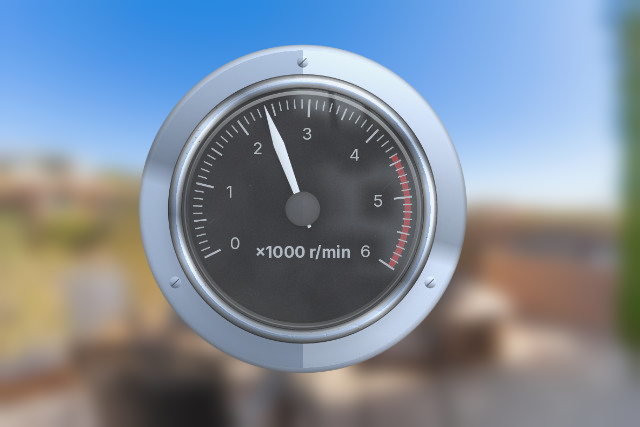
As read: **2400** rpm
